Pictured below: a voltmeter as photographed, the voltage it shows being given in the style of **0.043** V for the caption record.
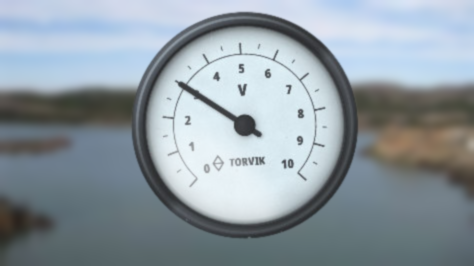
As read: **3** V
